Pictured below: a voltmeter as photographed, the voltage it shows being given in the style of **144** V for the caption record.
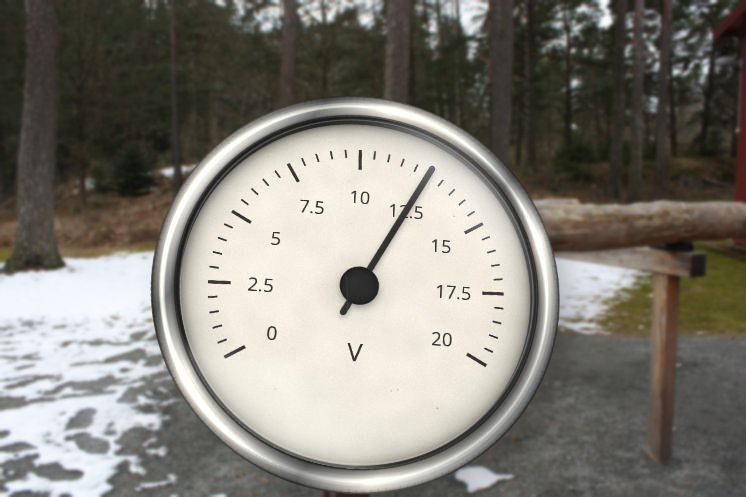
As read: **12.5** V
